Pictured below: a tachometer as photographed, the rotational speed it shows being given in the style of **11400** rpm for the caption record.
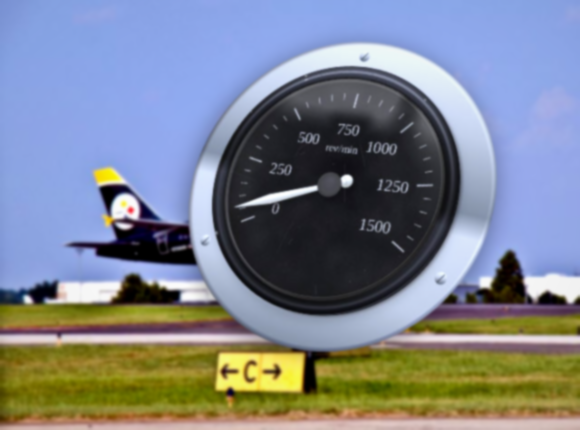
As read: **50** rpm
